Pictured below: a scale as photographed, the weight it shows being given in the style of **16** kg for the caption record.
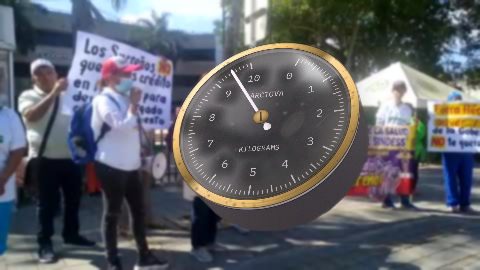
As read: **9.5** kg
